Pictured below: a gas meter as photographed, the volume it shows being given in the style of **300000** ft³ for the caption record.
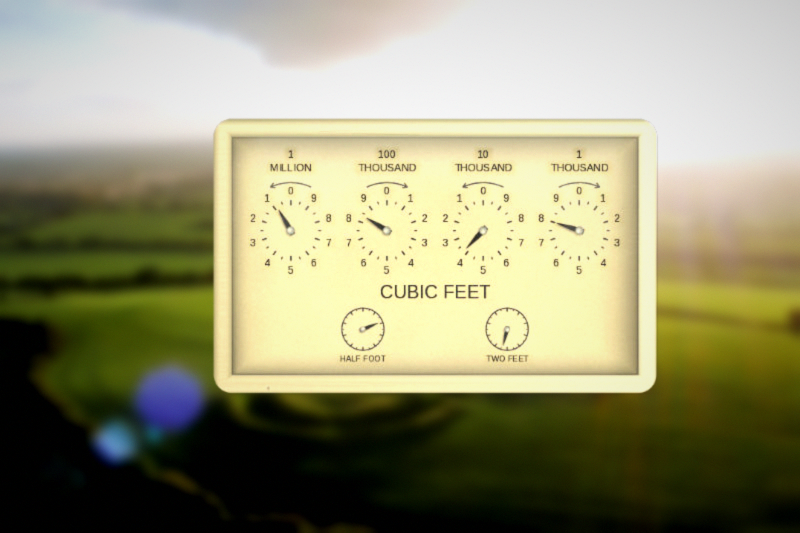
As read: **83800** ft³
